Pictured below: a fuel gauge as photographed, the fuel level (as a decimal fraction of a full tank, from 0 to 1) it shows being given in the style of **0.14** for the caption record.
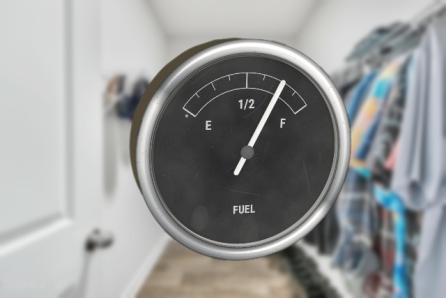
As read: **0.75**
